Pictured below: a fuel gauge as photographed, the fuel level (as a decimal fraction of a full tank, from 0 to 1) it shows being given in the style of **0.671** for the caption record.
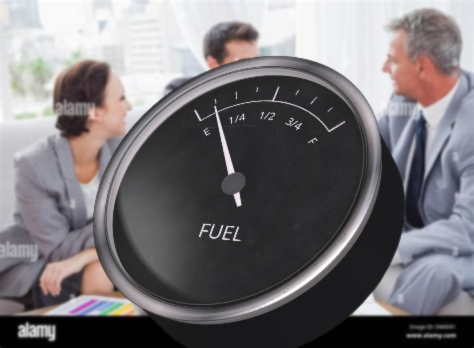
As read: **0.125**
